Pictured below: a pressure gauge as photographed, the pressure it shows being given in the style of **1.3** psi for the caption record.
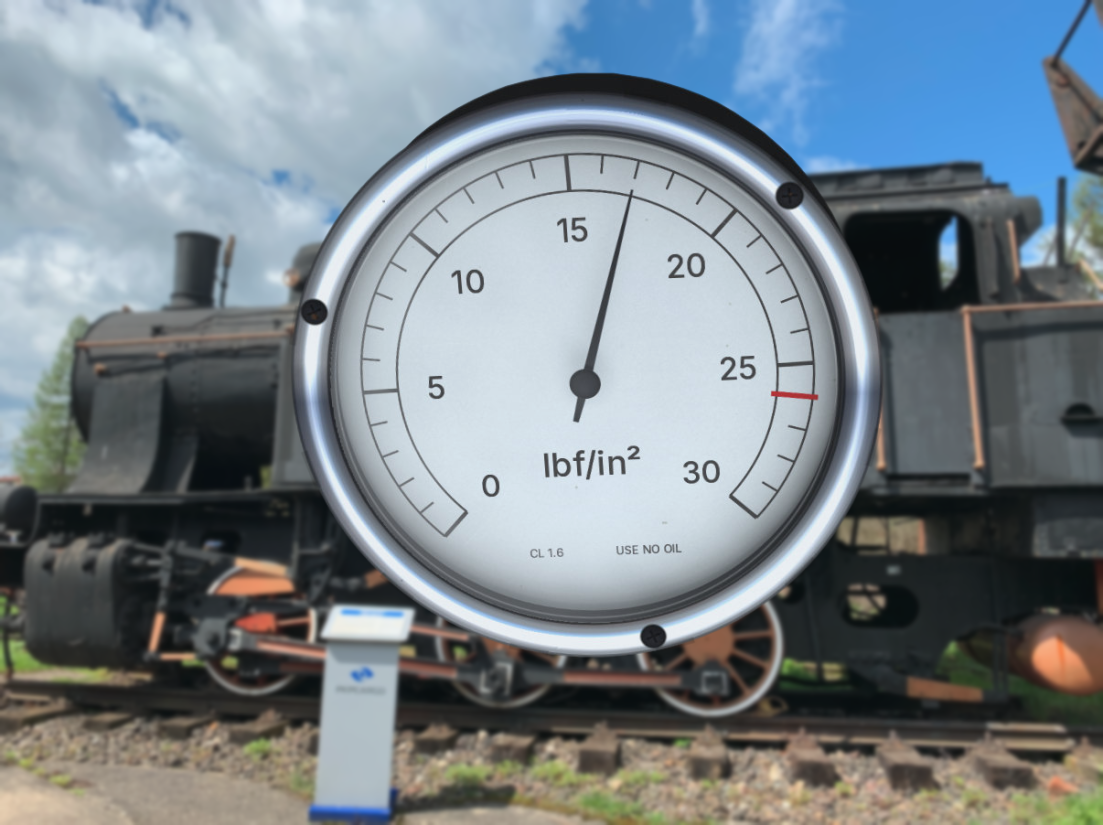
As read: **17** psi
